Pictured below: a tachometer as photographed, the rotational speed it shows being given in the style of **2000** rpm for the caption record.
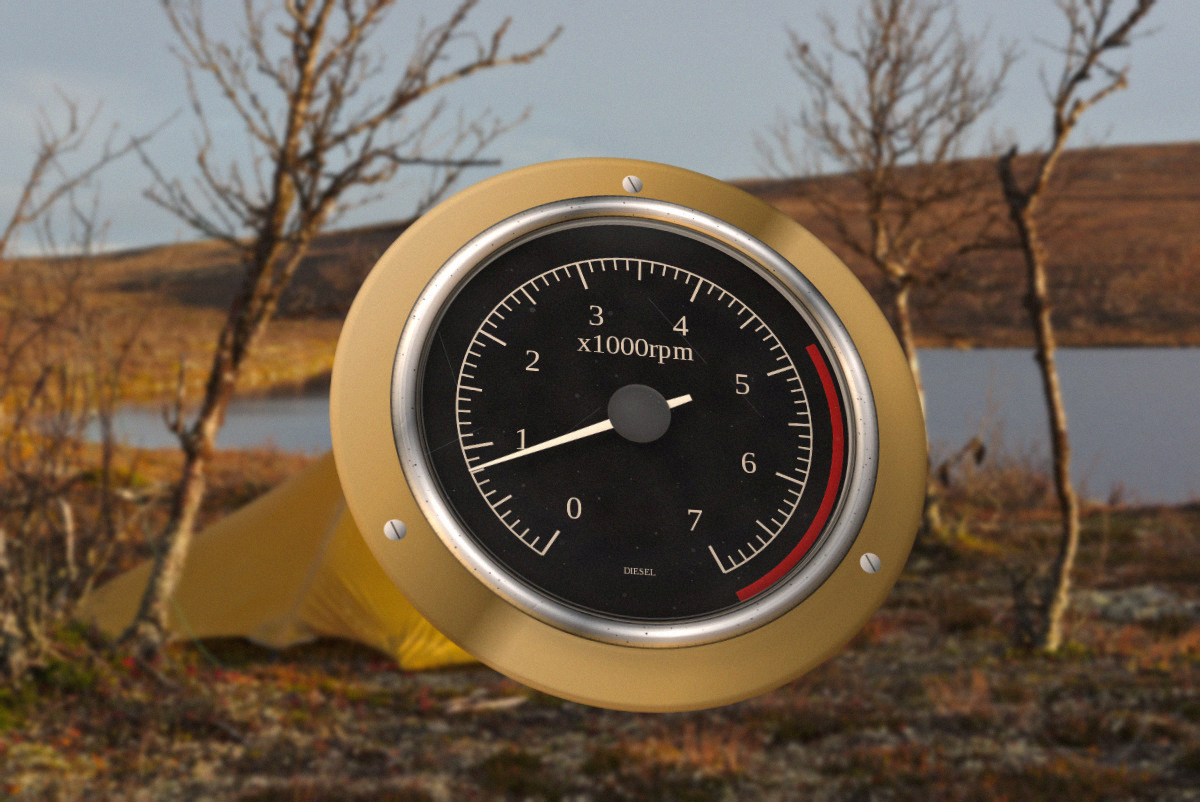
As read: **800** rpm
